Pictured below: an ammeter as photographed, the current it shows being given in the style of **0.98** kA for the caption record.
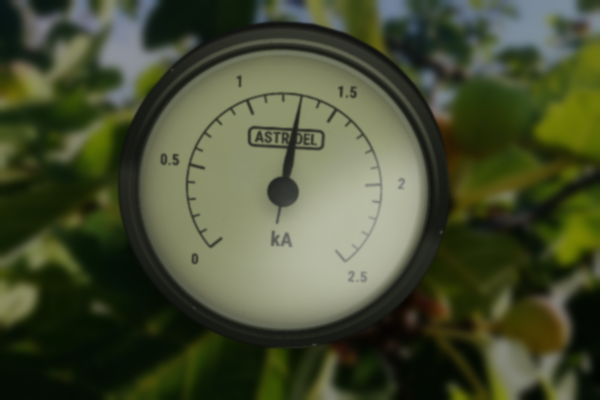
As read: **1.3** kA
